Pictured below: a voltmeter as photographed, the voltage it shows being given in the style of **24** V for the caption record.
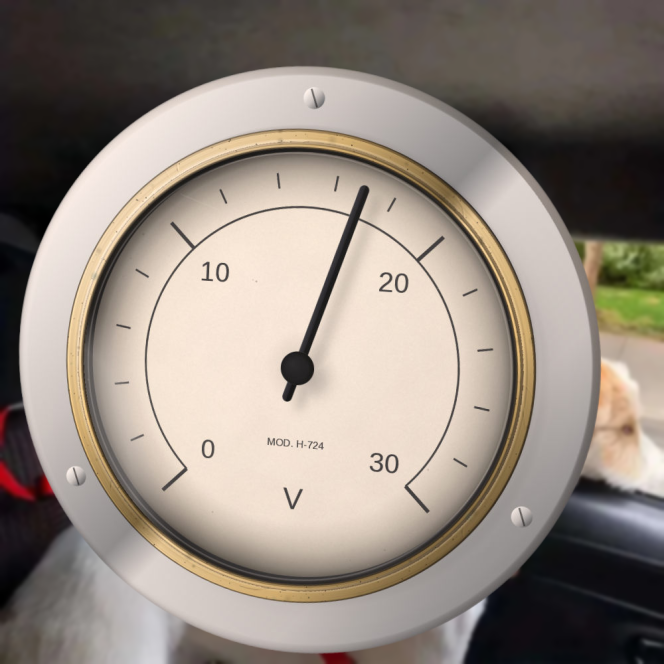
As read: **17** V
